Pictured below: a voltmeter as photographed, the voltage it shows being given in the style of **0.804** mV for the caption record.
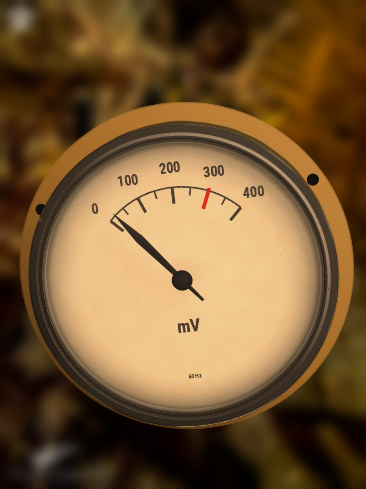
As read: **25** mV
